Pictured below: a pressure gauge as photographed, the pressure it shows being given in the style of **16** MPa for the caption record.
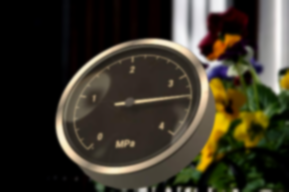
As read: **3.4** MPa
